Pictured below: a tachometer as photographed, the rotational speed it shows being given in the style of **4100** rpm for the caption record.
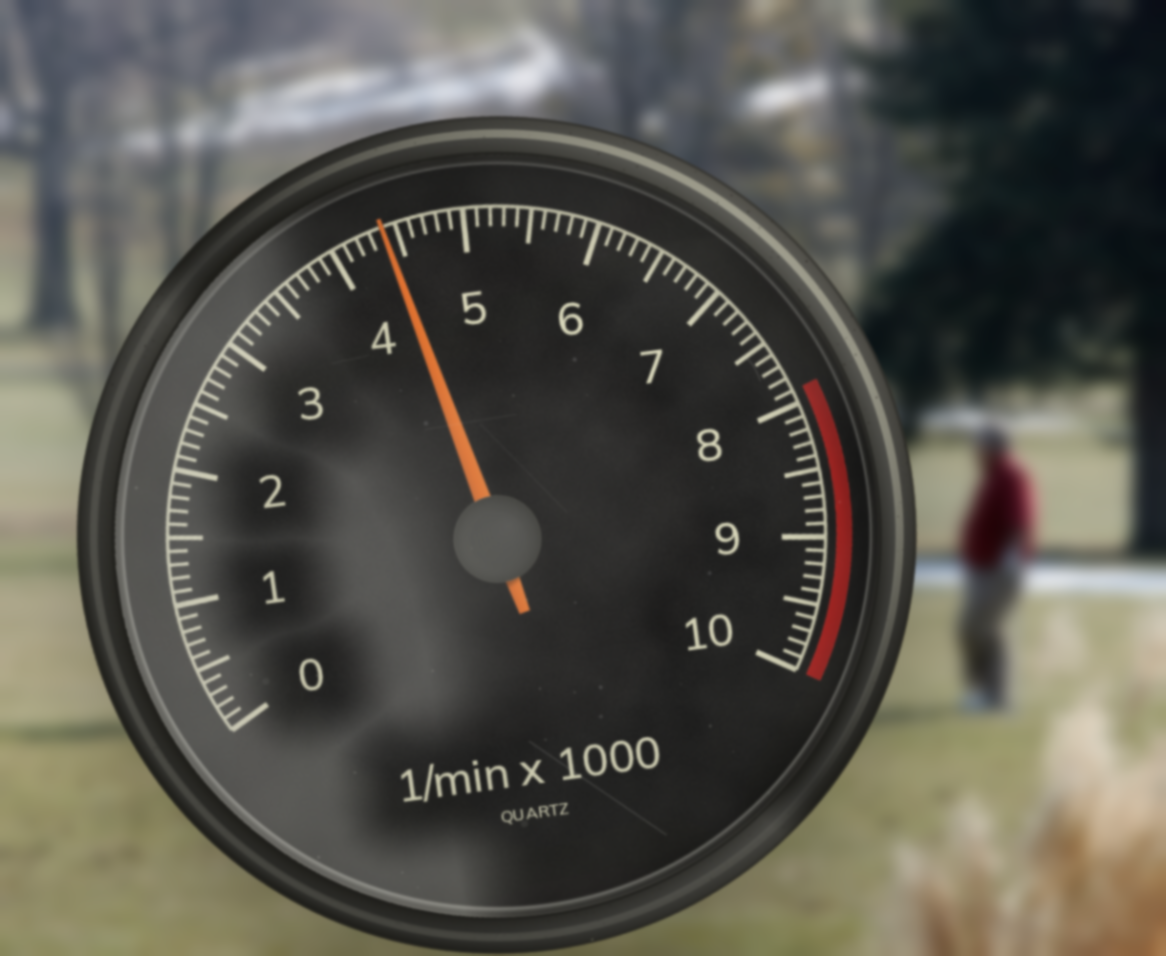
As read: **4400** rpm
